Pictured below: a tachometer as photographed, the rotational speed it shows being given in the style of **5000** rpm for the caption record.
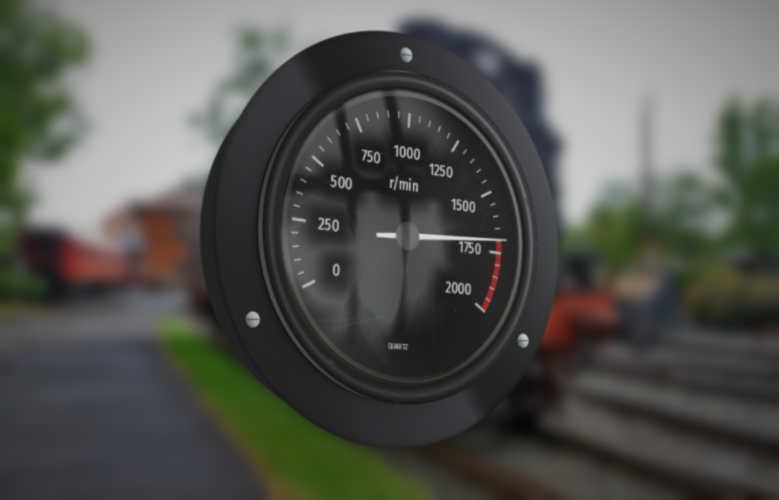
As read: **1700** rpm
